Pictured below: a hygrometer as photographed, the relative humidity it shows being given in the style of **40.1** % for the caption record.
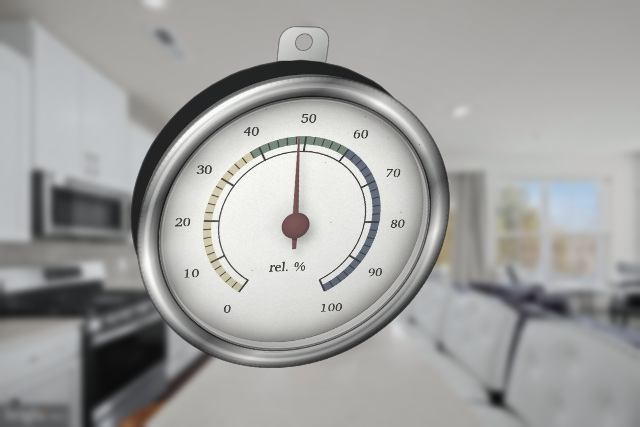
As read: **48** %
